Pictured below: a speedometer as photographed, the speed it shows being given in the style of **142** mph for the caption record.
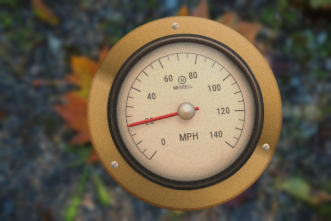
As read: **20** mph
